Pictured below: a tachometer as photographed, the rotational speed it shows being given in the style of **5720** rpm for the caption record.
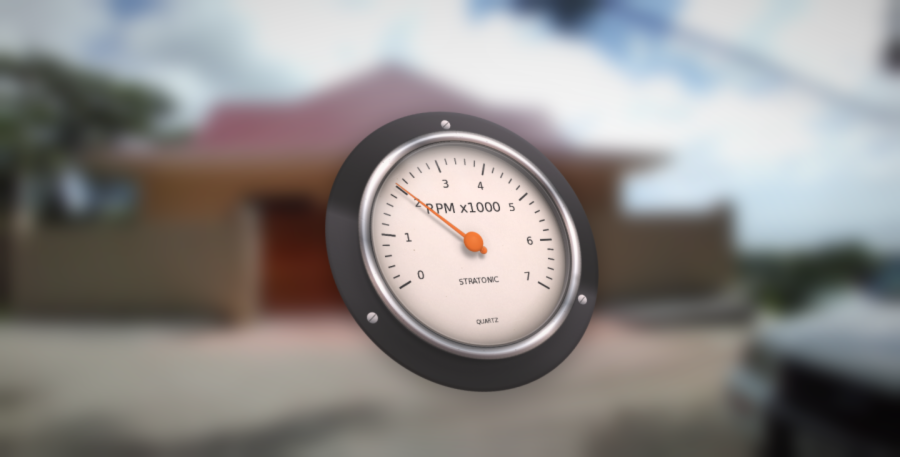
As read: **2000** rpm
